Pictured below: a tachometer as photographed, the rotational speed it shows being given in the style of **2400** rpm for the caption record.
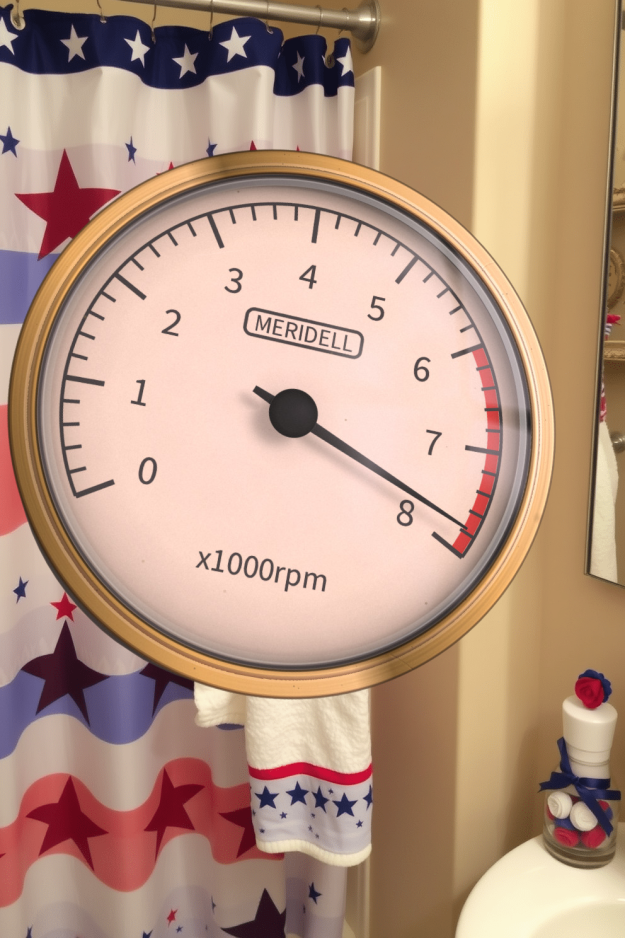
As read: **7800** rpm
